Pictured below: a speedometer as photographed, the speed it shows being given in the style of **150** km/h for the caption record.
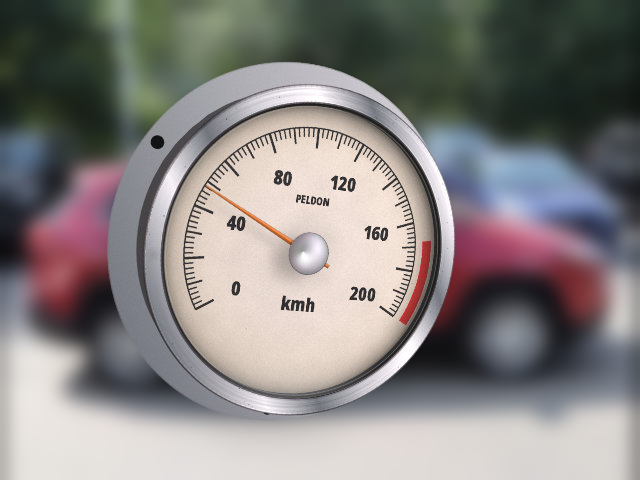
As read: **48** km/h
